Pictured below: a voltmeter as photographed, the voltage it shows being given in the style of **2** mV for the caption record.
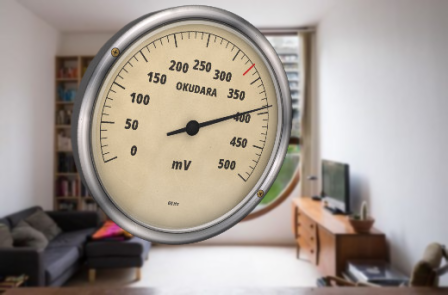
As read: **390** mV
